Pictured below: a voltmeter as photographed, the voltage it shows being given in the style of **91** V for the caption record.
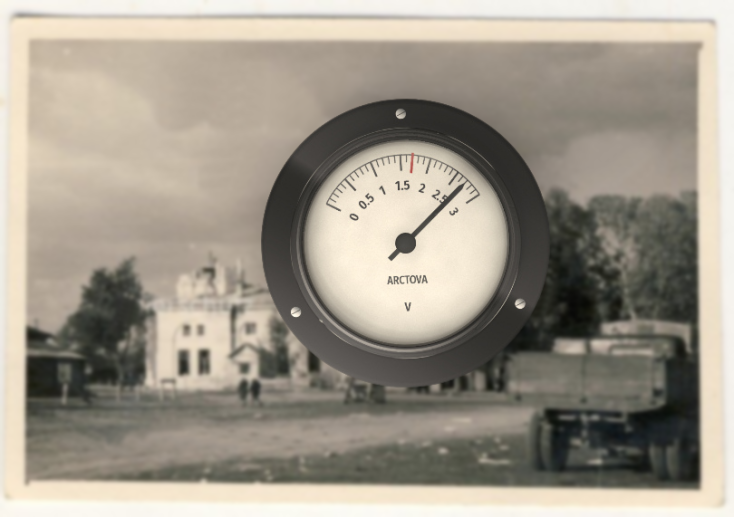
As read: **2.7** V
